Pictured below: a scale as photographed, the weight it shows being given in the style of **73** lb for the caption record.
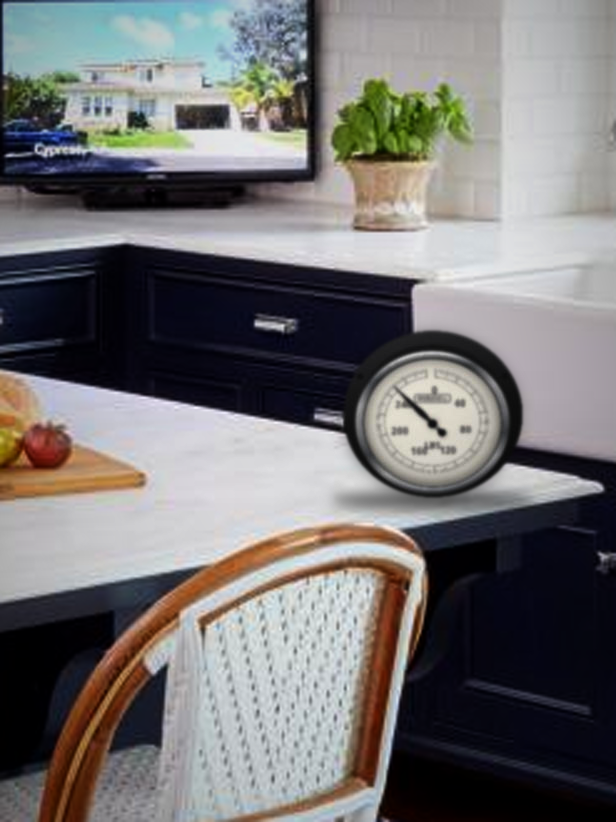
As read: **250** lb
